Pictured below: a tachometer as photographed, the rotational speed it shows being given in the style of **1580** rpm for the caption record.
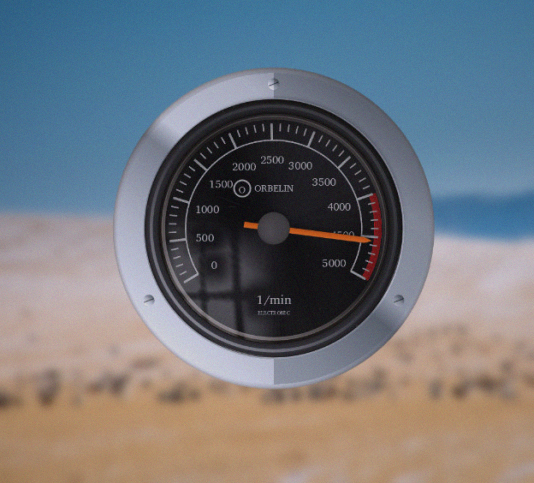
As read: **4550** rpm
